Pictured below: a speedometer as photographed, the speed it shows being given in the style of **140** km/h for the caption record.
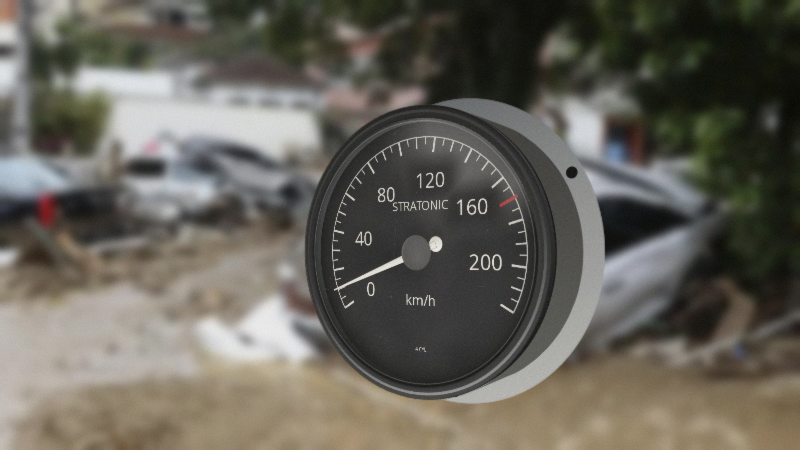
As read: **10** km/h
